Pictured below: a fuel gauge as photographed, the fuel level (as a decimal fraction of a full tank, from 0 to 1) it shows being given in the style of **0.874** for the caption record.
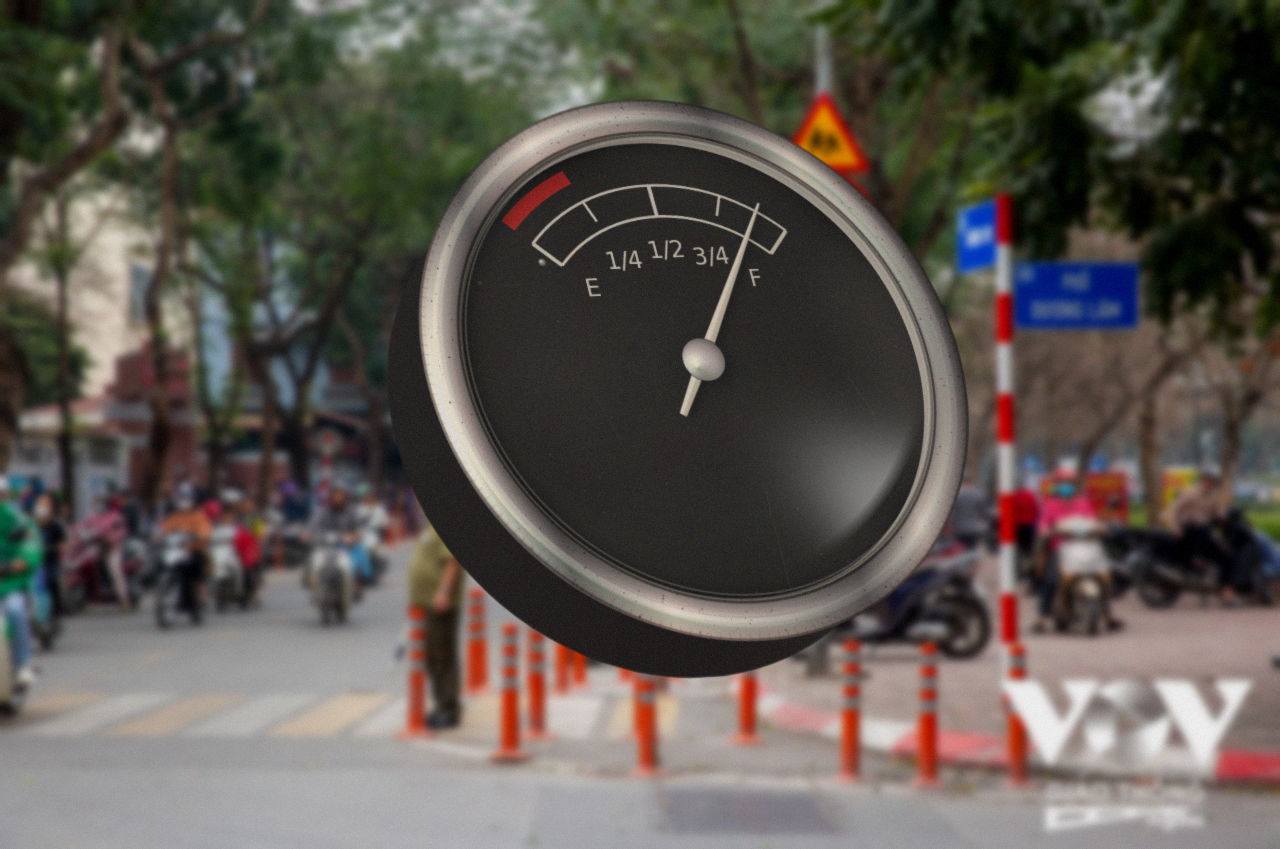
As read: **0.875**
